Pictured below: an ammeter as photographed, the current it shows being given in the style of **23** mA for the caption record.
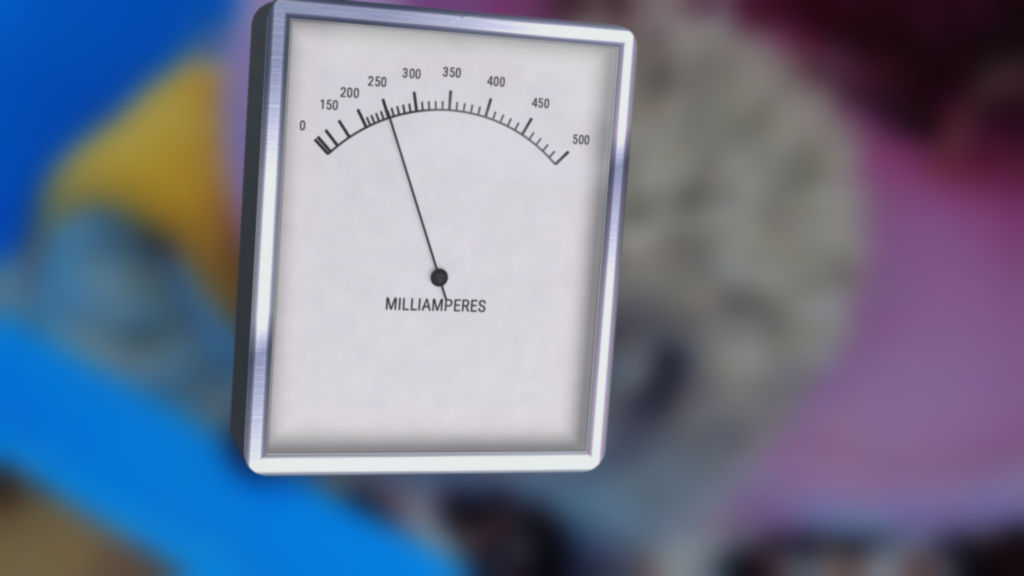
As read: **250** mA
